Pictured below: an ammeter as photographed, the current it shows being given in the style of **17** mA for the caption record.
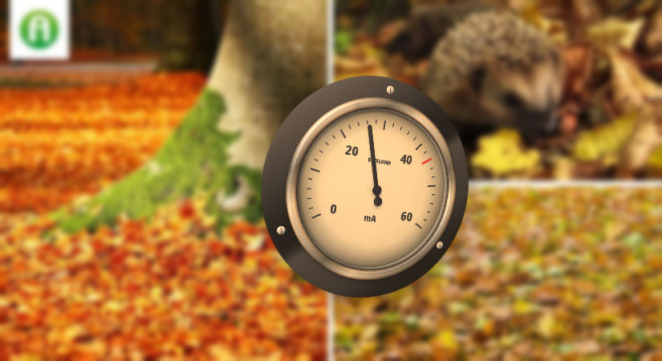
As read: **26** mA
